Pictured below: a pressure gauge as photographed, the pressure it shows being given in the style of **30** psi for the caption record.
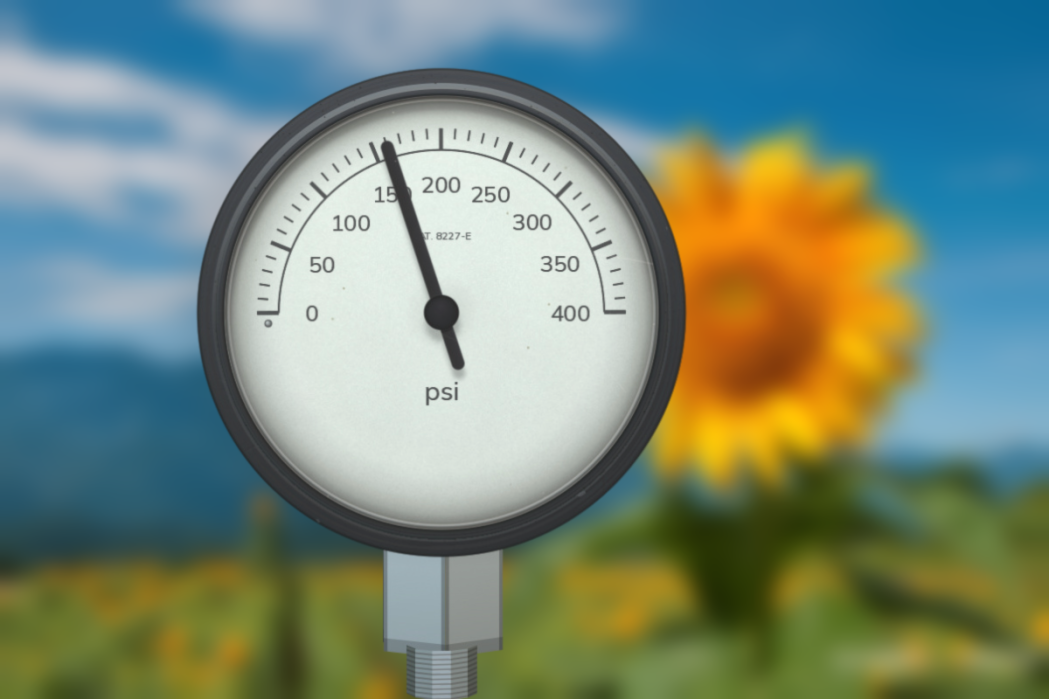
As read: **160** psi
